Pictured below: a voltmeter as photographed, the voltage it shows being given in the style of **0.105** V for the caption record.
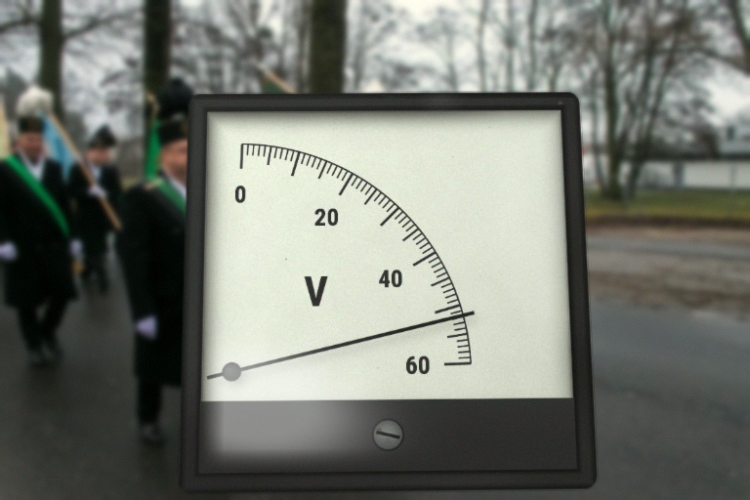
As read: **52** V
